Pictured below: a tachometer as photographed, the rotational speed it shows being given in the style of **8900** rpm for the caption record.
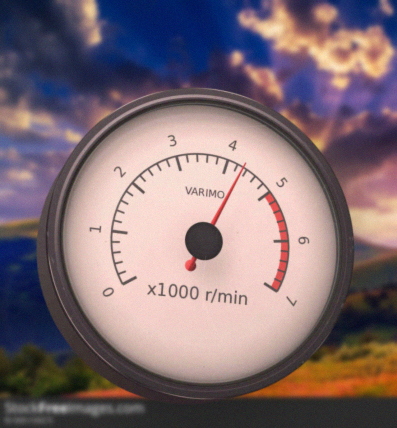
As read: **4300** rpm
